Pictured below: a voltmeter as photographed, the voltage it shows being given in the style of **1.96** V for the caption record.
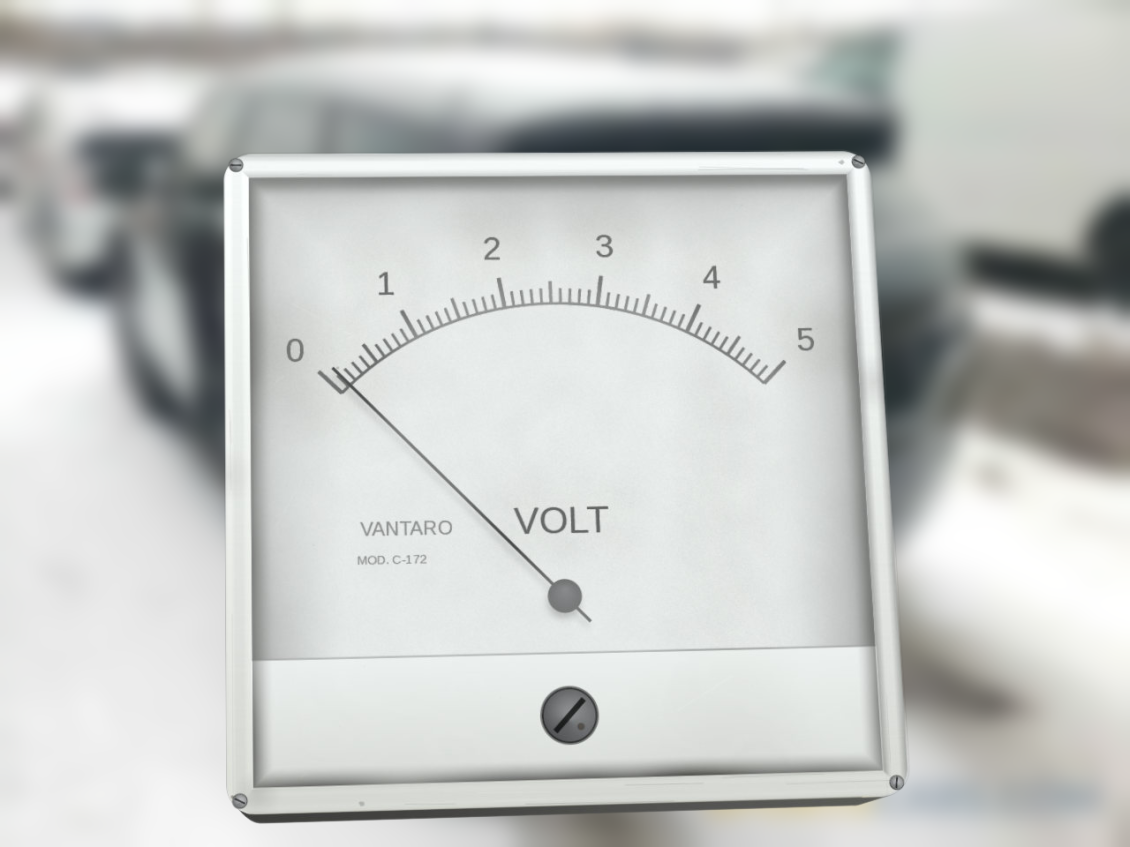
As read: **0.1** V
